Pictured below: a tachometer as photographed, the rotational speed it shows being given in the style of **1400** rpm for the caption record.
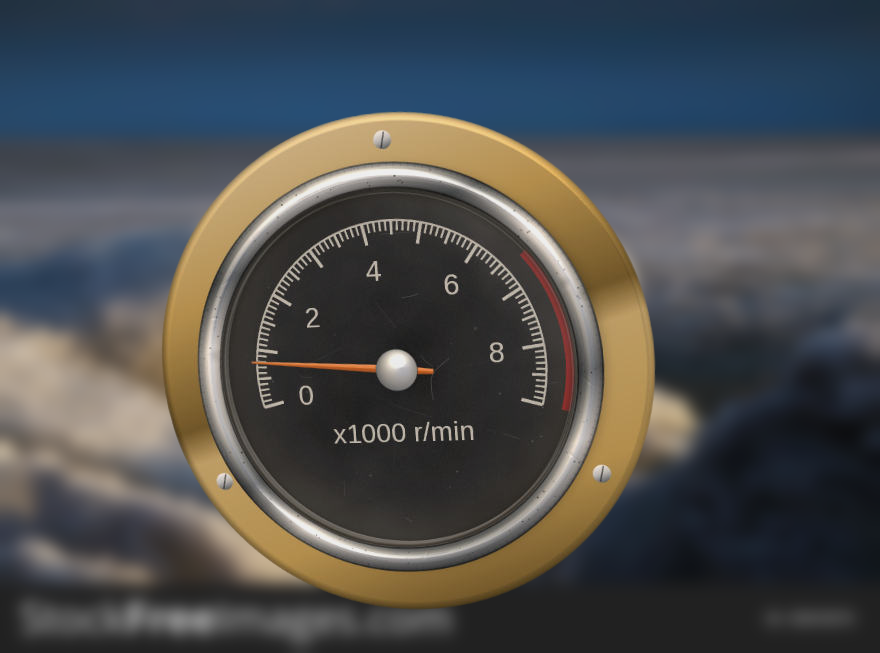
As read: **800** rpm
